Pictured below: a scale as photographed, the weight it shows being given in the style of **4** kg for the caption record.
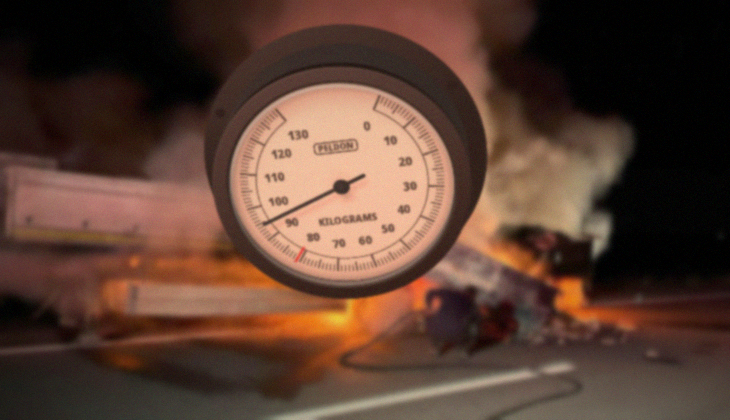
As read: **95** kg
